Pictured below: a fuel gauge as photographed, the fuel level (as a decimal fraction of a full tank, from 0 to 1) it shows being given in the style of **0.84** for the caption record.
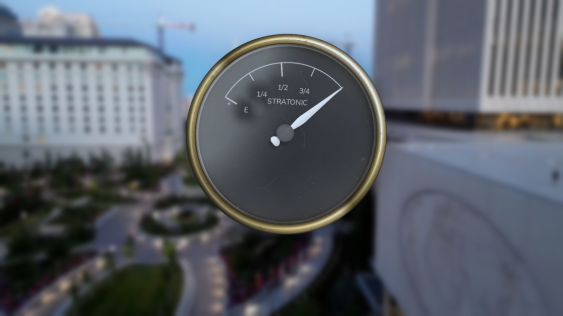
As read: **1**
